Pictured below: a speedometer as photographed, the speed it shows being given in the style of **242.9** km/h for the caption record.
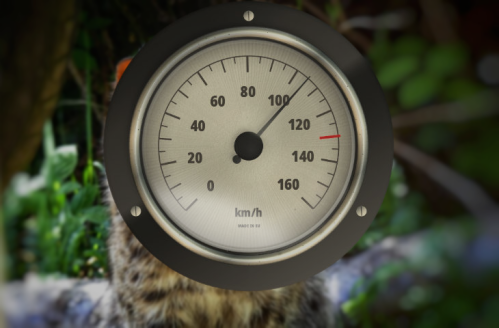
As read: **105** km/h
